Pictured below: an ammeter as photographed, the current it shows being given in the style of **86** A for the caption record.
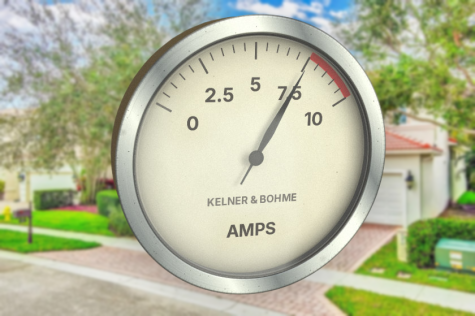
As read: **7.5** A
